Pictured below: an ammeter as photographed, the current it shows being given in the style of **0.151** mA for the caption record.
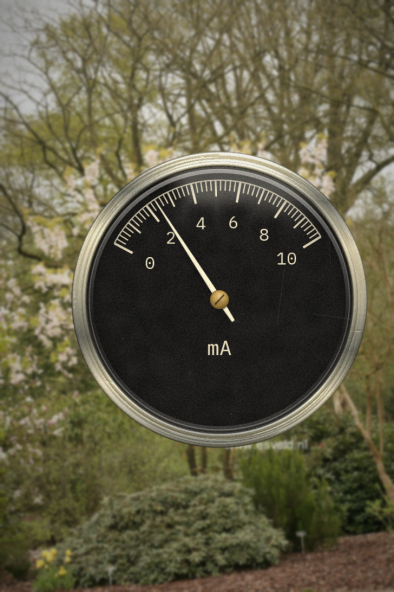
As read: **2.4** mA
